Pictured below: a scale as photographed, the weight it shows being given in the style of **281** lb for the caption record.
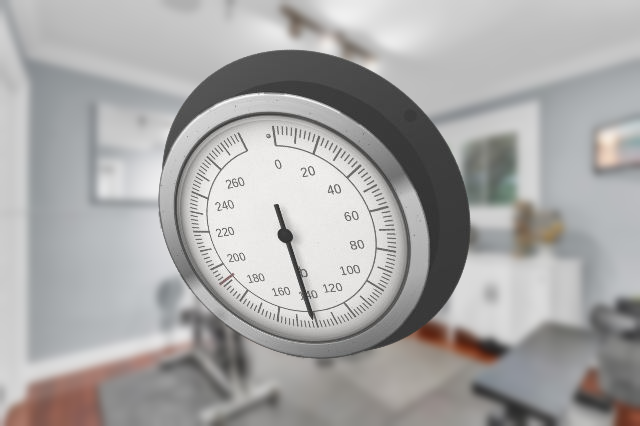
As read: **140** lb
